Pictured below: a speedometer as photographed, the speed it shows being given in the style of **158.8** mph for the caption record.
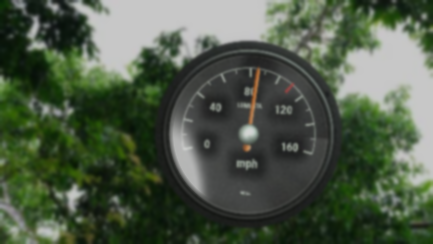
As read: **85** mph
